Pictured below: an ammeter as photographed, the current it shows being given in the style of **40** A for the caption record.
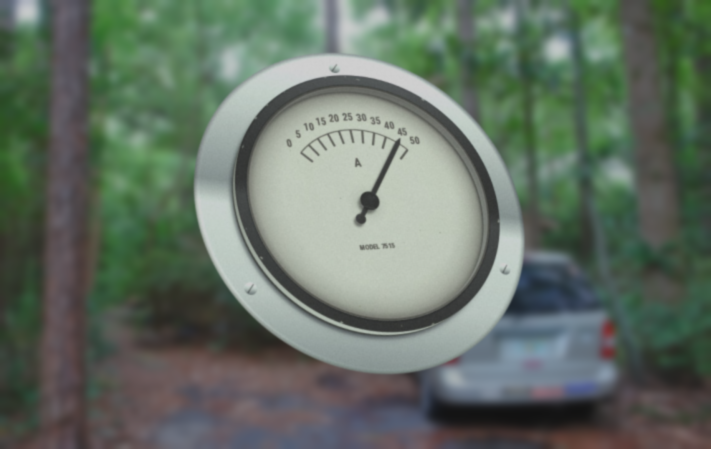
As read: **45** A
